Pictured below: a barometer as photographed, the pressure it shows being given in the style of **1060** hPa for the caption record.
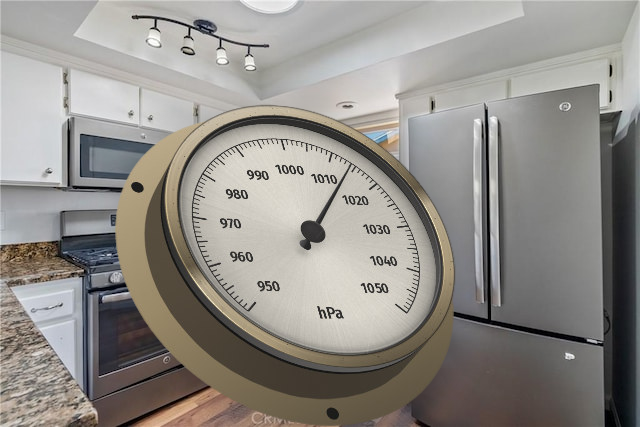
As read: **1014** hPa
